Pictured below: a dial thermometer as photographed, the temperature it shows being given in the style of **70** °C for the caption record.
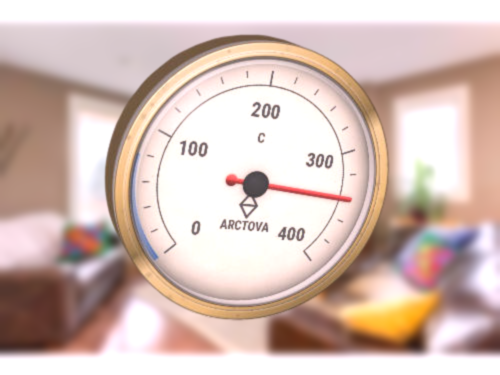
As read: **340** °C
